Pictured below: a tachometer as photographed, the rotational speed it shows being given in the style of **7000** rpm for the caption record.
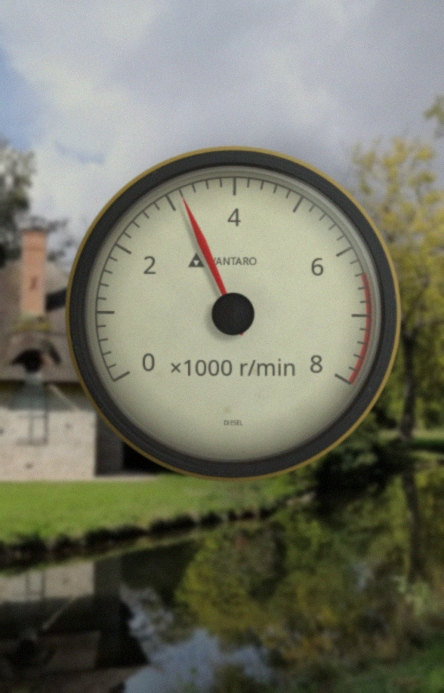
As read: **3200** rpm
